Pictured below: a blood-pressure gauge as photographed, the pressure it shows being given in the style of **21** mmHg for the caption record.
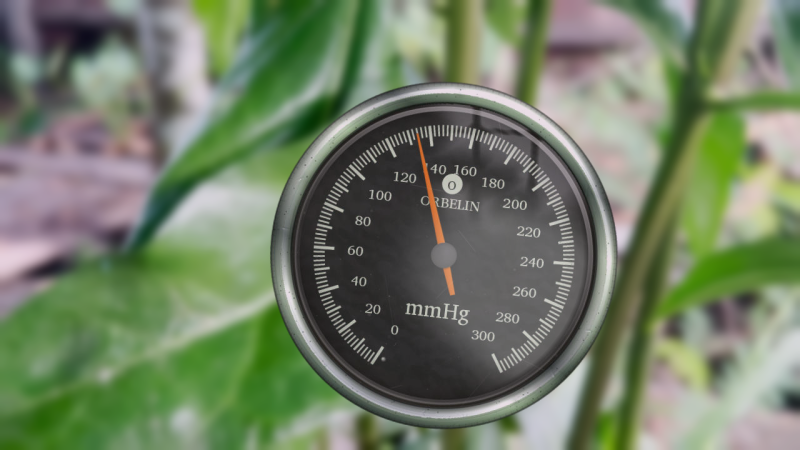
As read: **134** mmHg
